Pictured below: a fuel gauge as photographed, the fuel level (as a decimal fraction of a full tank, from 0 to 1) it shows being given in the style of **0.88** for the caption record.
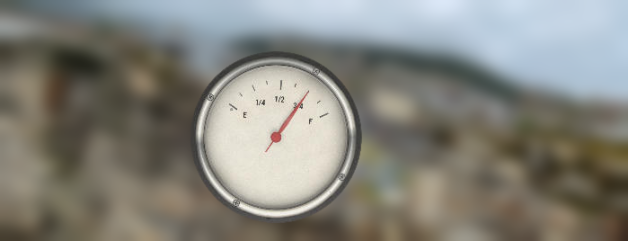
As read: **0.75**
